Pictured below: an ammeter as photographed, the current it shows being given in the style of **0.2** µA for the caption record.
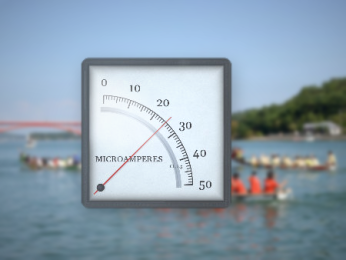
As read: **25** µA
